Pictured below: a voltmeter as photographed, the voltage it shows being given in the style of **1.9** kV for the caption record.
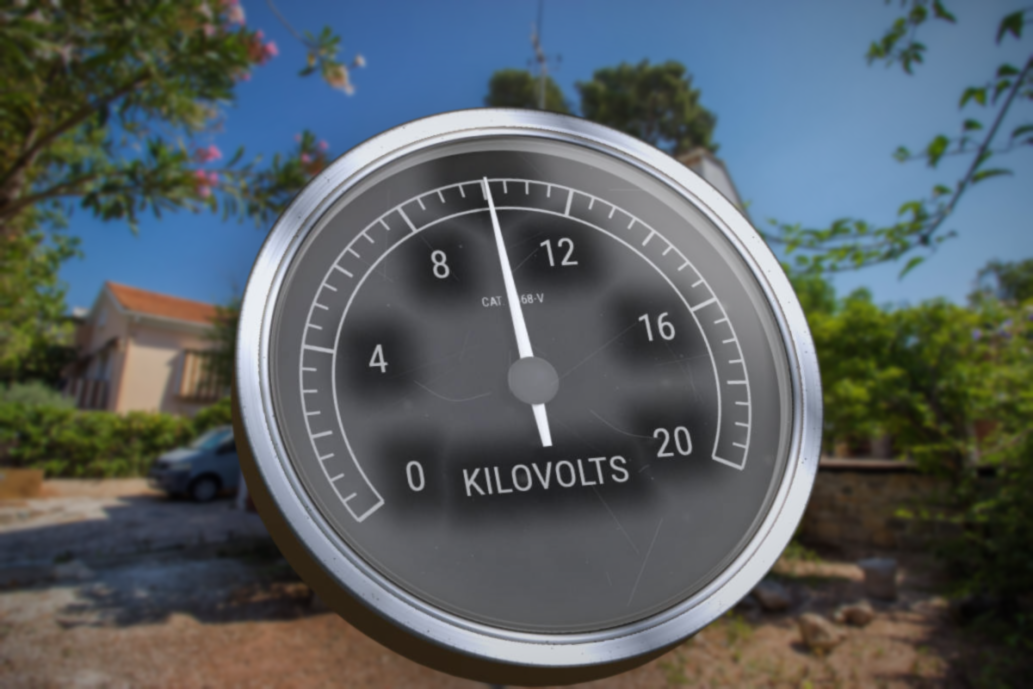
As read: **10** kV
